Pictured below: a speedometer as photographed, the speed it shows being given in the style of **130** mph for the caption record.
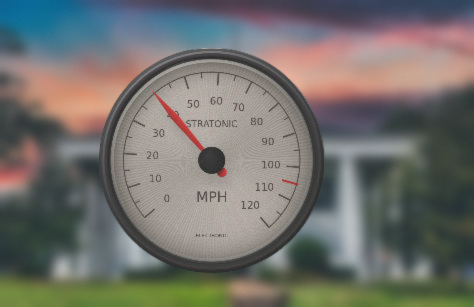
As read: **40** mph
